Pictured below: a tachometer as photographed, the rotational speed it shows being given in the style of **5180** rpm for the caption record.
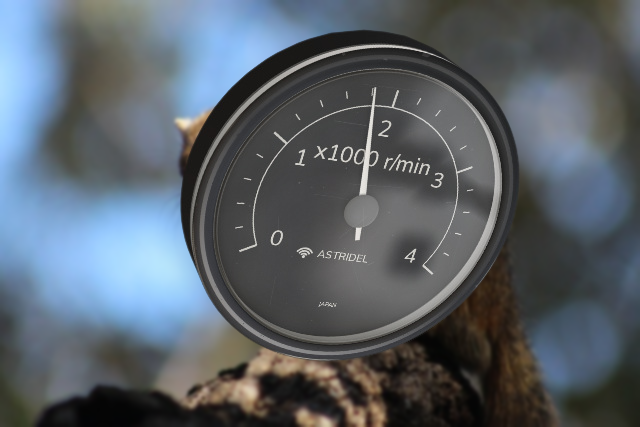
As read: **1800** rpm
